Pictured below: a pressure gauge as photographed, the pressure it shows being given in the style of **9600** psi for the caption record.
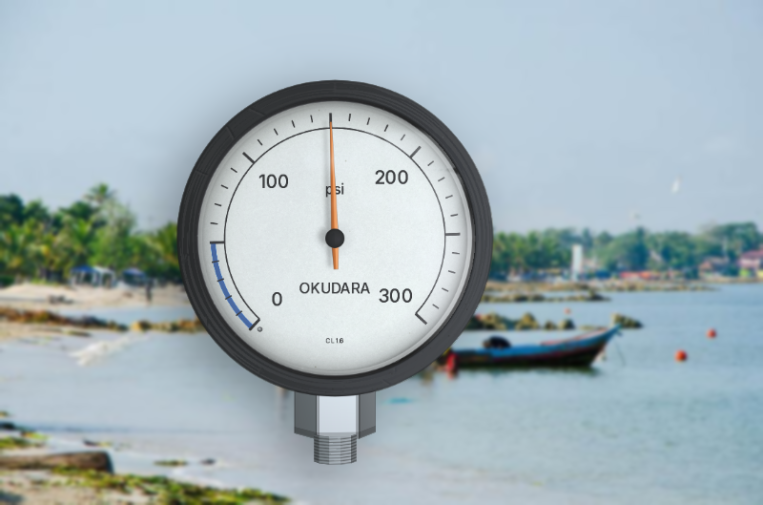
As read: **150** psi
